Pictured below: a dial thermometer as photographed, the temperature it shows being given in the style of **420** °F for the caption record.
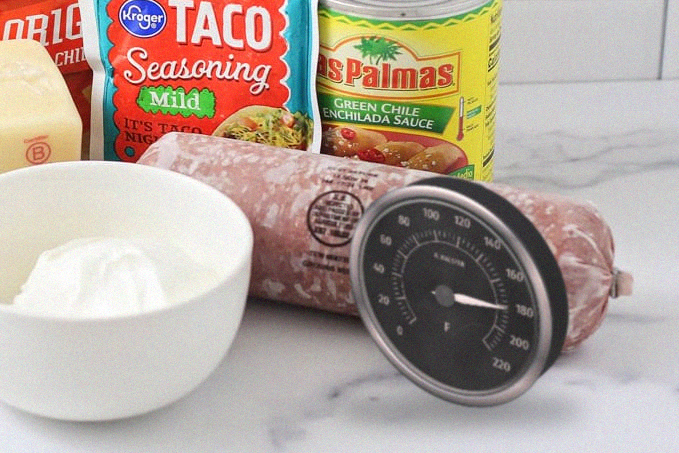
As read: **180** °F
